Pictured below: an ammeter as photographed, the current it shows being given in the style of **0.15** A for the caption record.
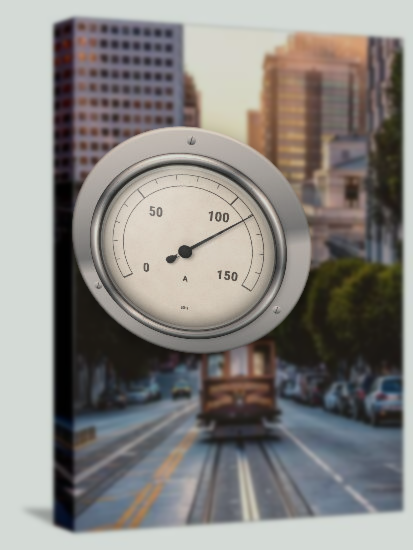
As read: **110** A
